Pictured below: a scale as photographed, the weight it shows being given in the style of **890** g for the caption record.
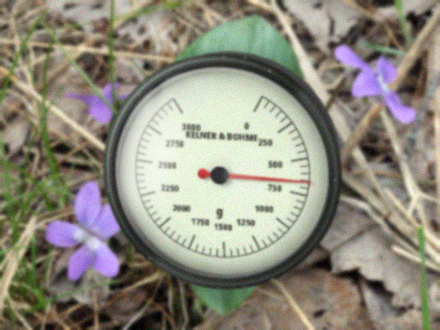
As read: **650** g
